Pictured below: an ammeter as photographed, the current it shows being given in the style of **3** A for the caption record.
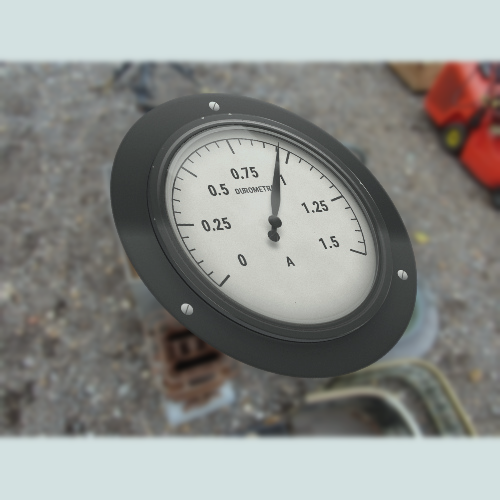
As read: **0.95** A
